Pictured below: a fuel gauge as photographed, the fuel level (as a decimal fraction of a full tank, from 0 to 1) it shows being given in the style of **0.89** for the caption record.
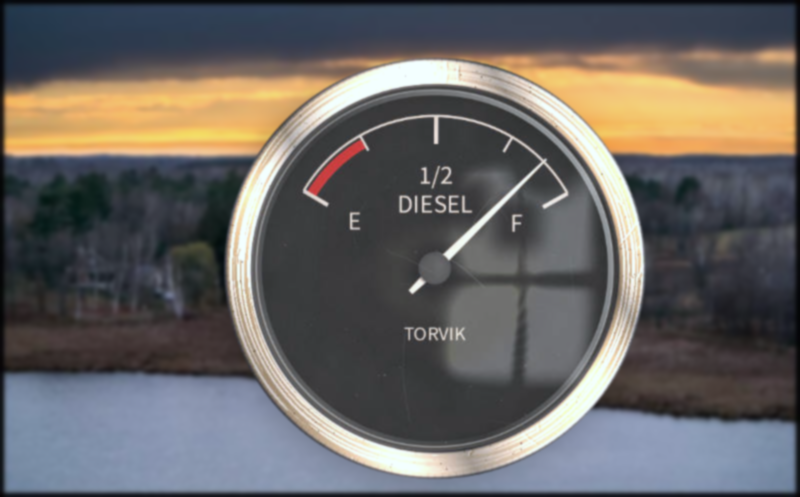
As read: **0.875**
